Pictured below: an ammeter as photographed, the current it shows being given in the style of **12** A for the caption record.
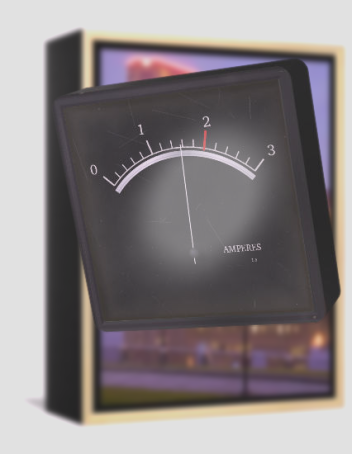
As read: **1.6** A
